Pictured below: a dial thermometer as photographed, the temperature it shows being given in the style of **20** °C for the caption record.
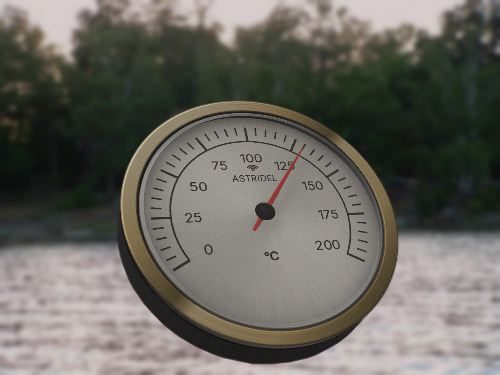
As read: **130** °C
